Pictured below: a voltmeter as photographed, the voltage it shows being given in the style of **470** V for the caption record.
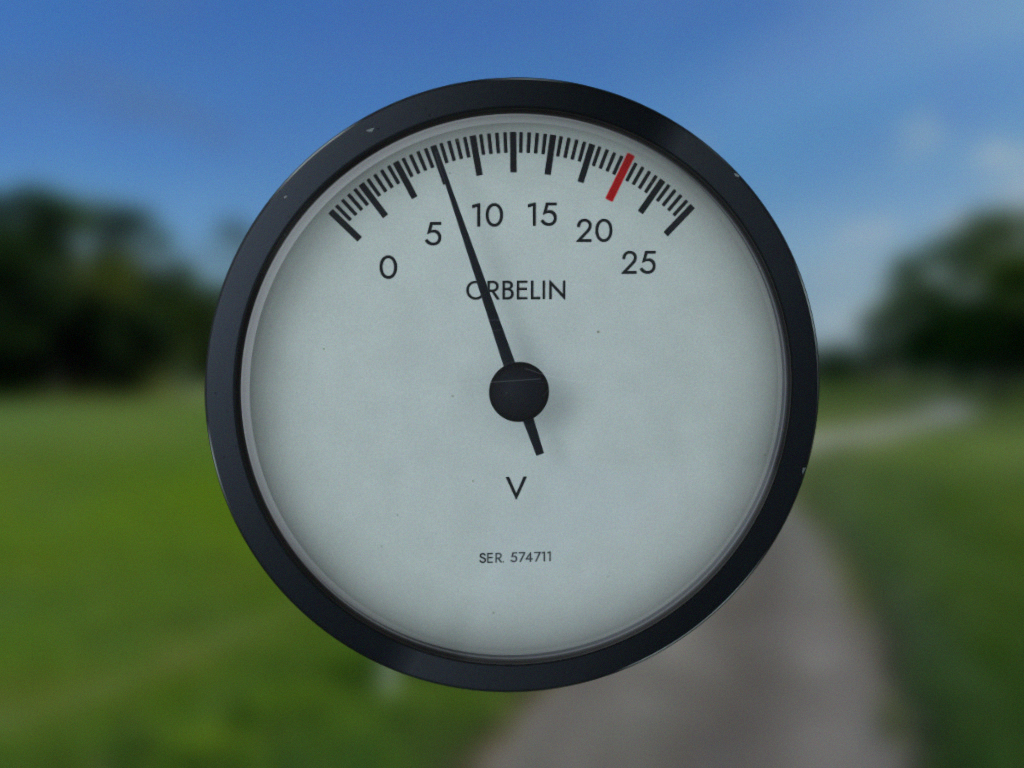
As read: **7.5** V
